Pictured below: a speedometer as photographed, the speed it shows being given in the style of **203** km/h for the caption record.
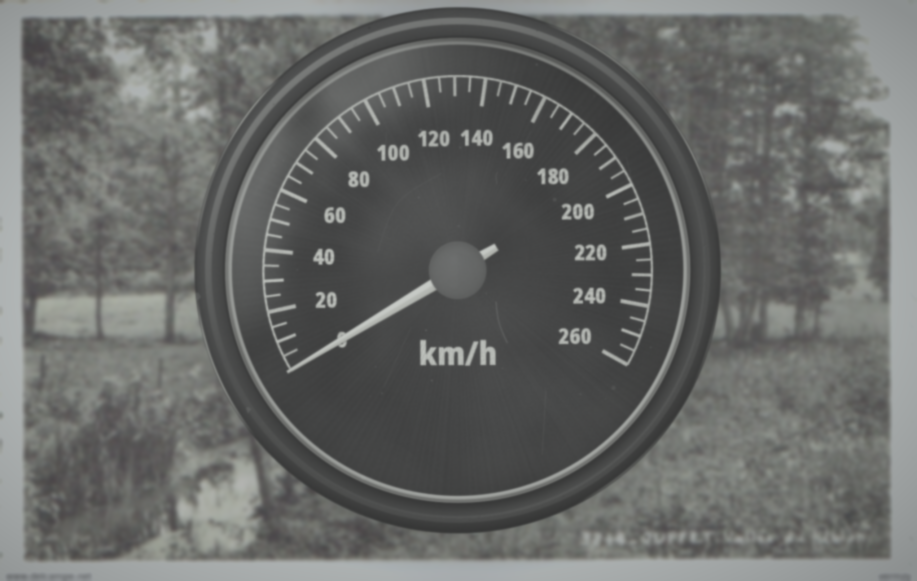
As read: **0** km/h
